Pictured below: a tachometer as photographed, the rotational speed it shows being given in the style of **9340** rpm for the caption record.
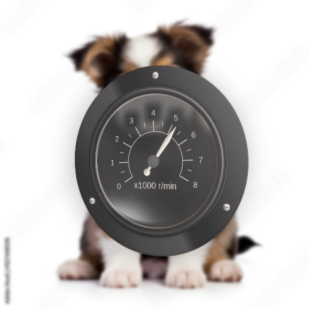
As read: **5250** rpm
